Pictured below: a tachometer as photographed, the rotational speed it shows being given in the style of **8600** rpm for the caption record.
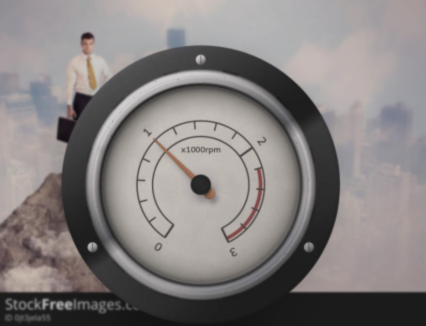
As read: **1000** rpm
